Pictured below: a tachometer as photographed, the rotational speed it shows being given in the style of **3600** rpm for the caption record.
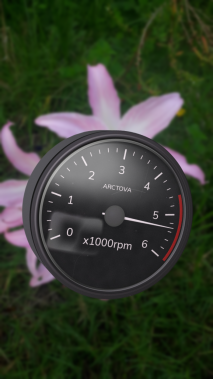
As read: **5300** rpm
